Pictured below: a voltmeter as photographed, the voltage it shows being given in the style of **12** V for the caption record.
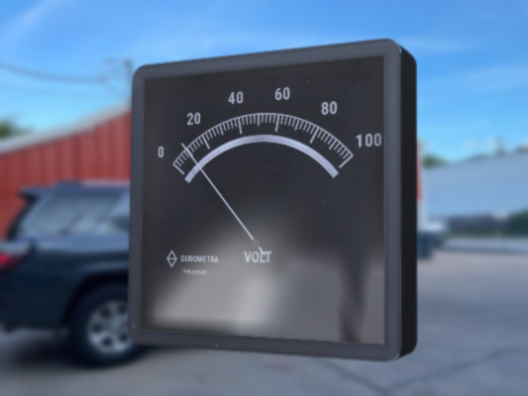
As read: **10** V
